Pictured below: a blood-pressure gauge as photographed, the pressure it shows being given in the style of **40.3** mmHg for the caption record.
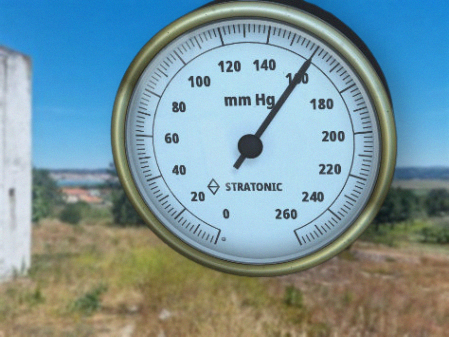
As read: **160** mmHg
